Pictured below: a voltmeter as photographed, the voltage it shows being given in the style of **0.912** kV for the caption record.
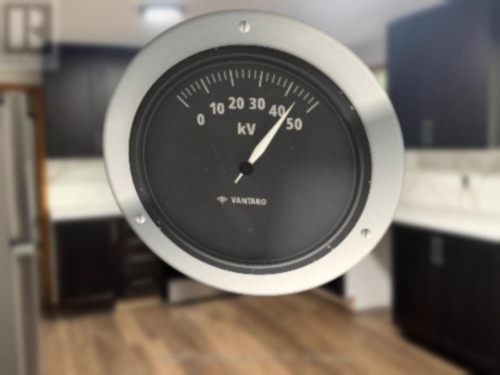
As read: **44** kV
